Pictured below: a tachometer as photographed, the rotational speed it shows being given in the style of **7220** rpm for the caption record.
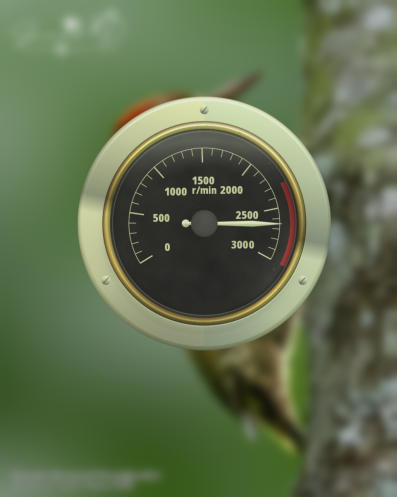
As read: **2650** rpm
